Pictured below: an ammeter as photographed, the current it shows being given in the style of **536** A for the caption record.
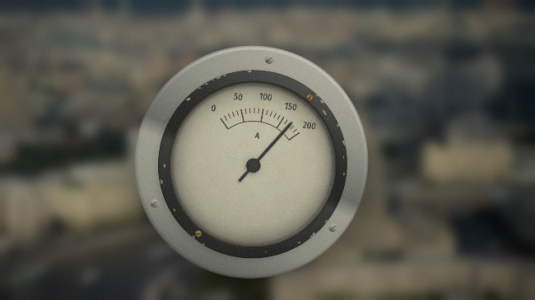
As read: **170** A
